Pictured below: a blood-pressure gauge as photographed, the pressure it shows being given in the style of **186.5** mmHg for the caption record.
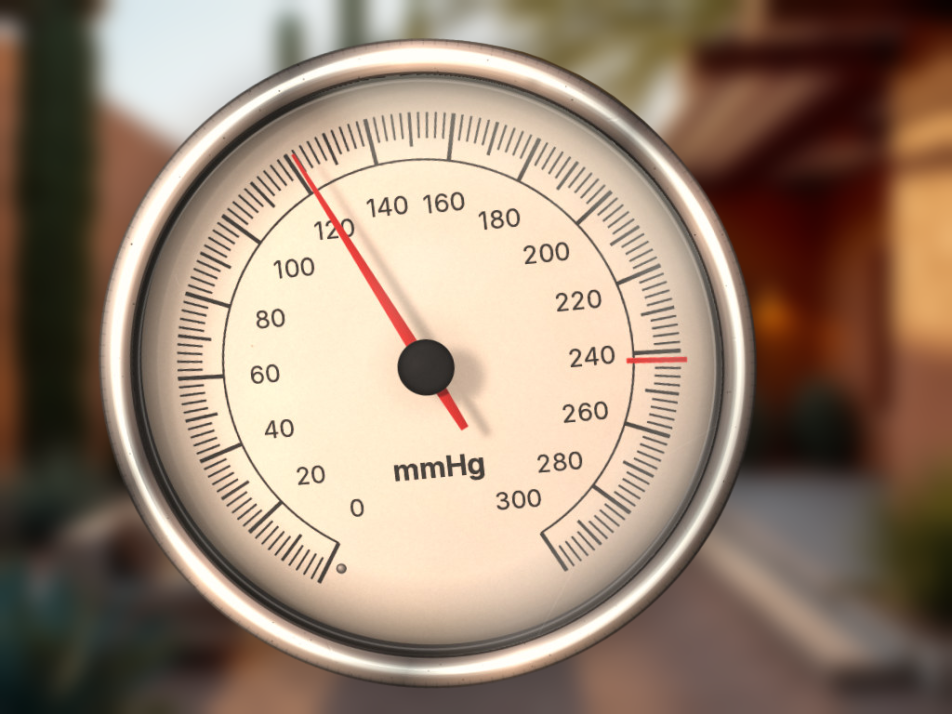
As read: **122** mmHg
